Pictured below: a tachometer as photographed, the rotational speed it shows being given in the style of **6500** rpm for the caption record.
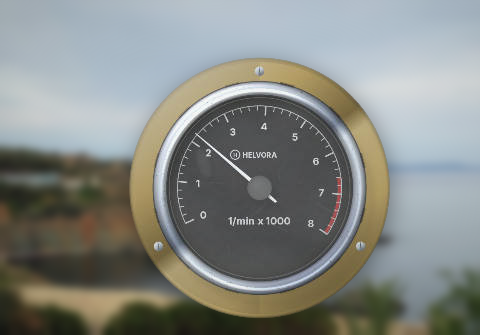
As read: **2200** rpm
